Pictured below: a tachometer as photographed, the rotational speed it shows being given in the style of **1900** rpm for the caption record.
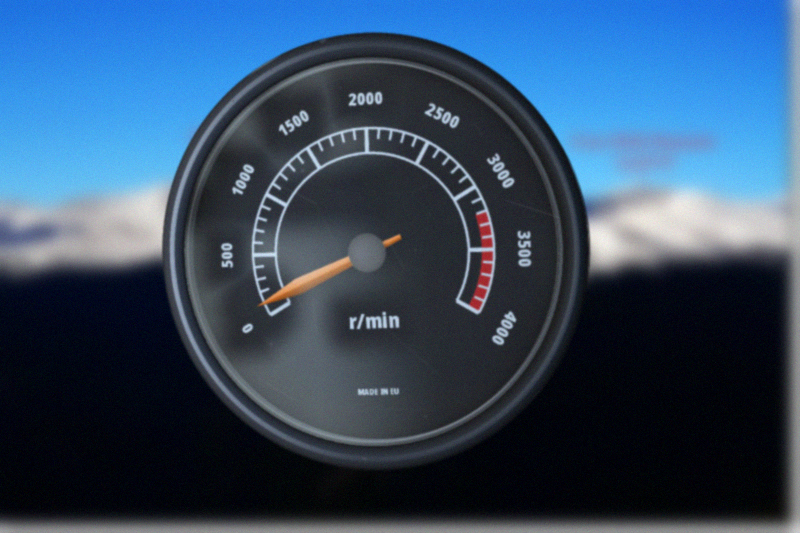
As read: **100** rpm
